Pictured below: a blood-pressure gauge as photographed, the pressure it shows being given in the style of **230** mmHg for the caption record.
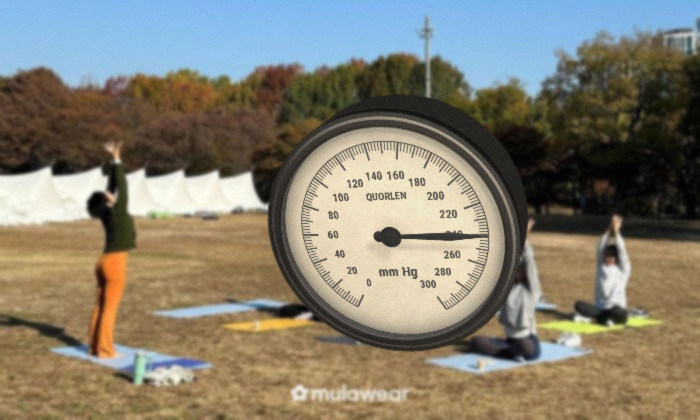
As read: **240** mmHg
